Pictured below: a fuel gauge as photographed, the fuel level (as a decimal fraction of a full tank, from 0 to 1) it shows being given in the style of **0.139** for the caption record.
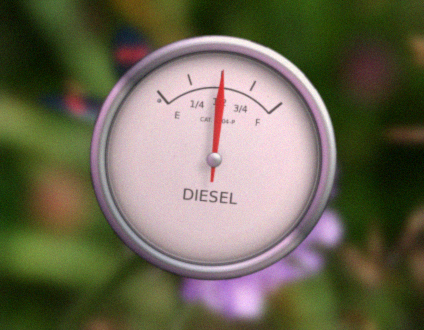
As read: **0.5**
